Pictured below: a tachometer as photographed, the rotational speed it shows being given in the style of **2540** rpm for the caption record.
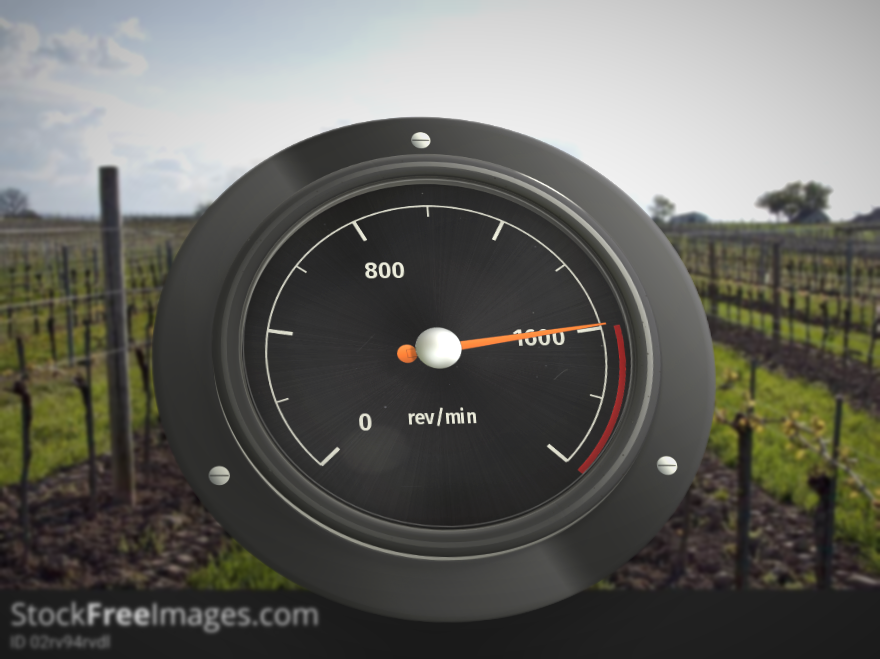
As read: **1600** rpm
